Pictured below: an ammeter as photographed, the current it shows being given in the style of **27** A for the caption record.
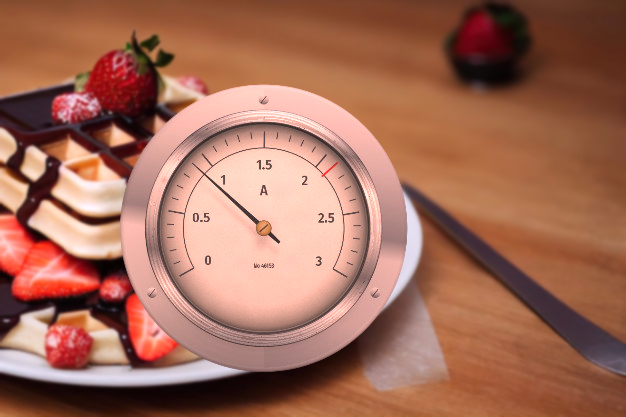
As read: **0.9** A
